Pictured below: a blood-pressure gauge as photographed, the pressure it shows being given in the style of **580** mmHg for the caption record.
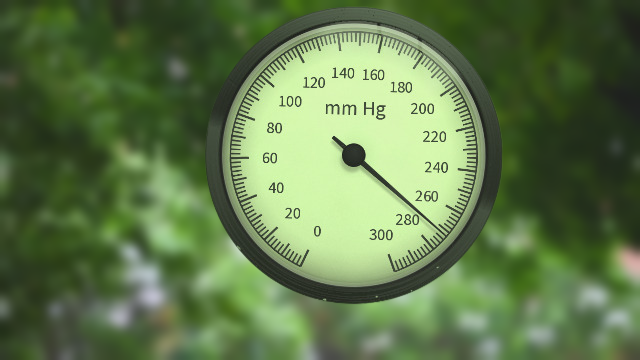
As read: **272** mmHg
